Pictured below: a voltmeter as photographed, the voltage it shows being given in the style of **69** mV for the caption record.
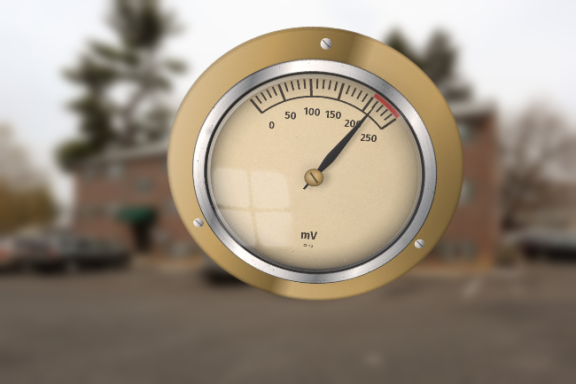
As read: **210** mV
